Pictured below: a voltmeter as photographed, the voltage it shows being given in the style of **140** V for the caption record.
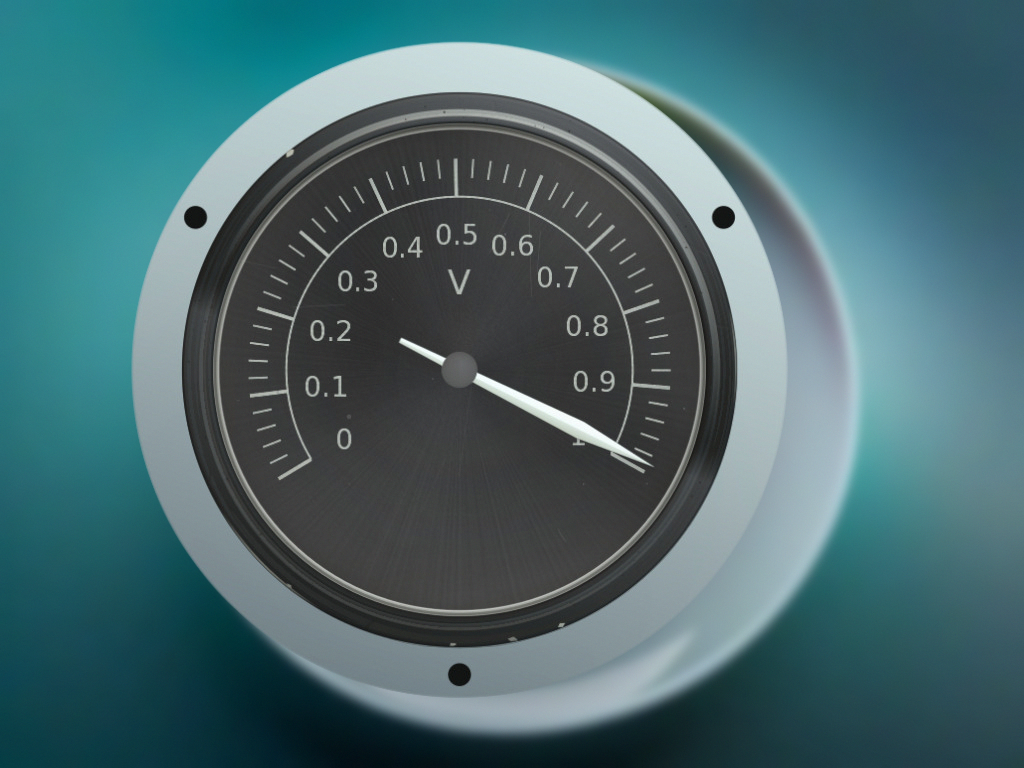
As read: **0.99** V
